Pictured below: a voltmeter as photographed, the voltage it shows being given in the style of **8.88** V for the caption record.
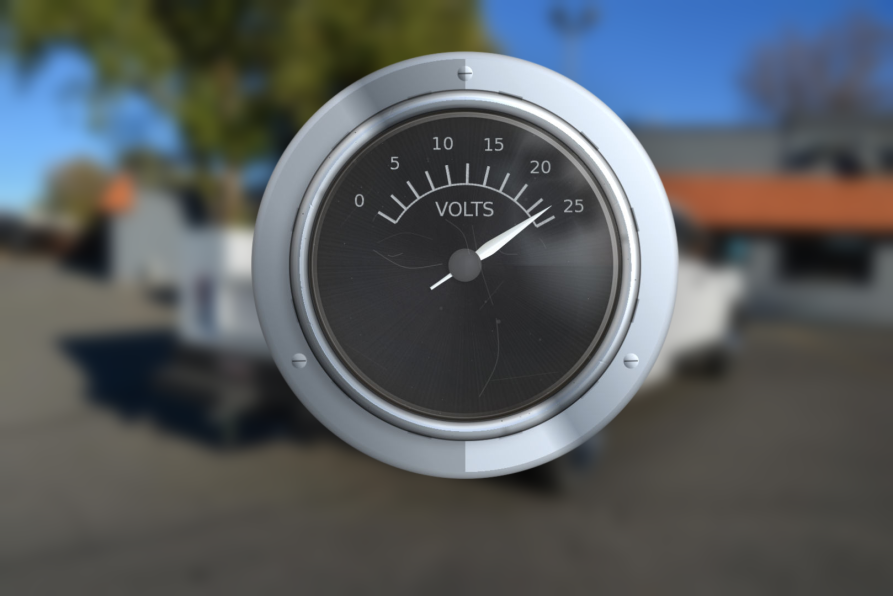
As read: **23.75** V
